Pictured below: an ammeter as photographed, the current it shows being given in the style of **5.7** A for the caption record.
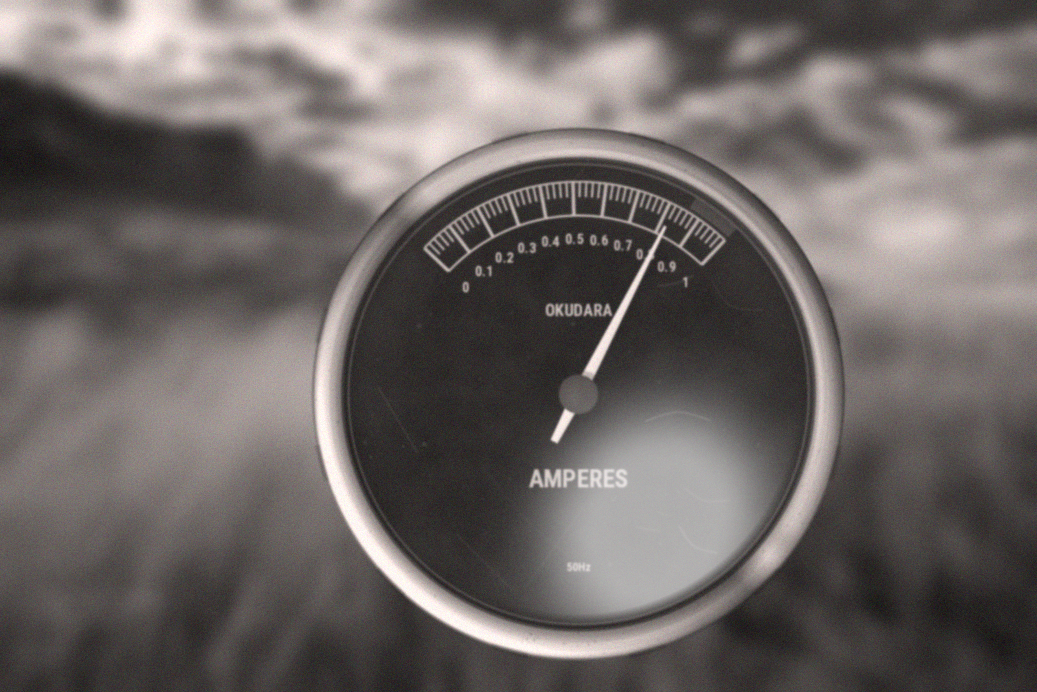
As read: **0.82** A
